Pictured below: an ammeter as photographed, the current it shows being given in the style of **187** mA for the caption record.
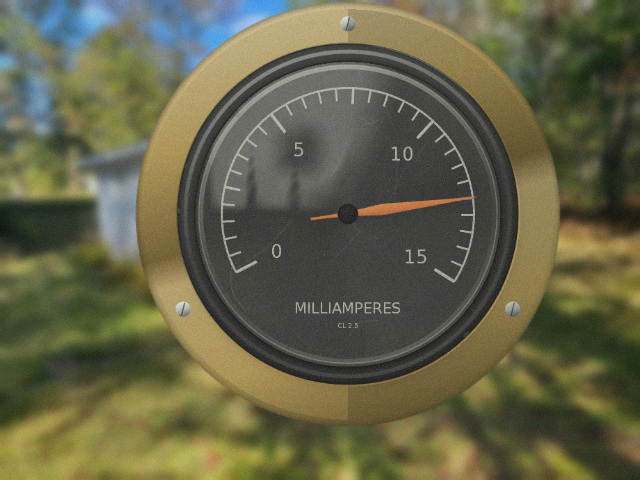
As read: **12.5** mA
